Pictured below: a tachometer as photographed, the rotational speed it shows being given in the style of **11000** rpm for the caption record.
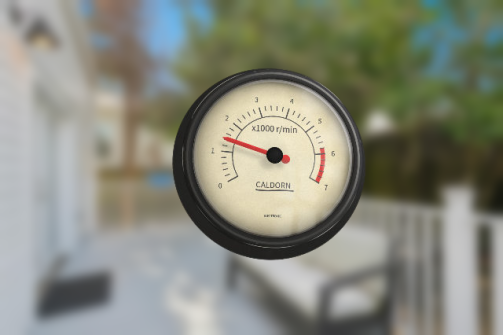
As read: **1400** rpm
